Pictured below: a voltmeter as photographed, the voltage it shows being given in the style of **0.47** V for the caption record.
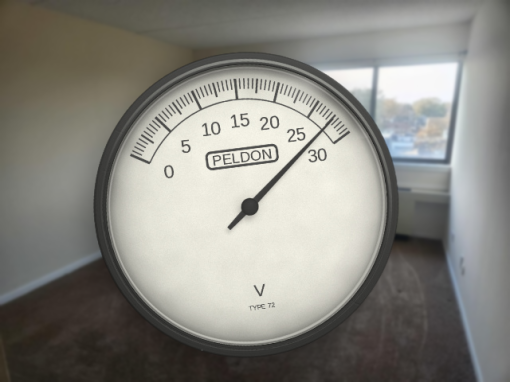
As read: **27.5** V
